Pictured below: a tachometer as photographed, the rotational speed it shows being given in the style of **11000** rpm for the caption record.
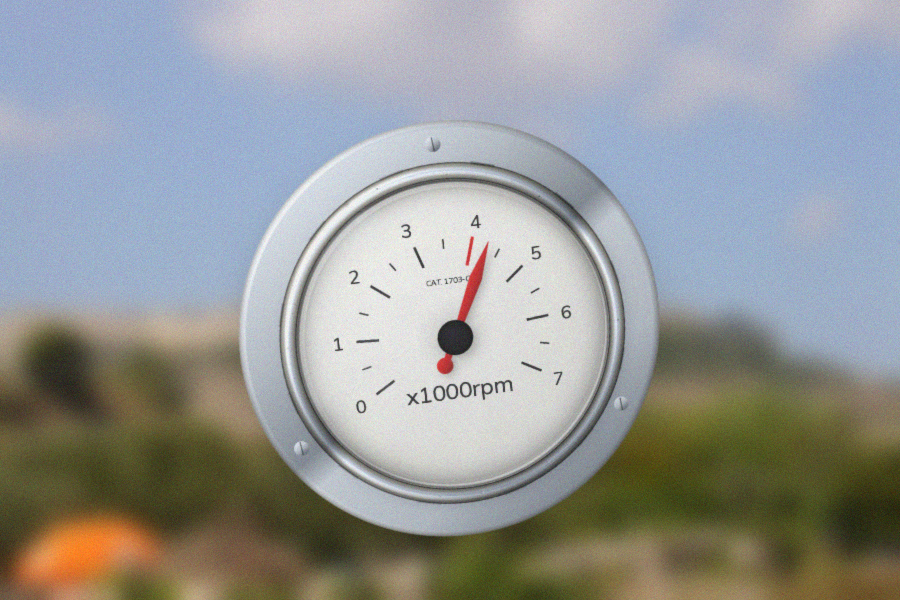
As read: **4250** rpm
